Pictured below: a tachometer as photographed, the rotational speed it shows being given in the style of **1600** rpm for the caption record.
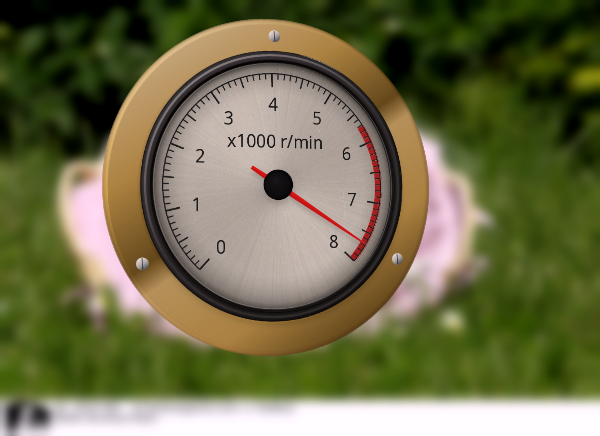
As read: **7700** rpm
